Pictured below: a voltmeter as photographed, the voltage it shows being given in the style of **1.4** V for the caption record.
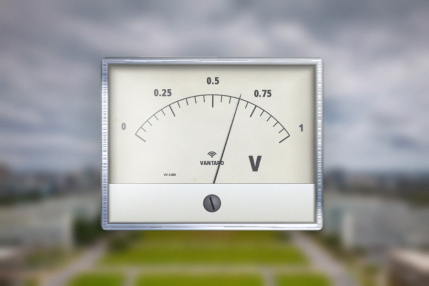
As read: **0.65** V
